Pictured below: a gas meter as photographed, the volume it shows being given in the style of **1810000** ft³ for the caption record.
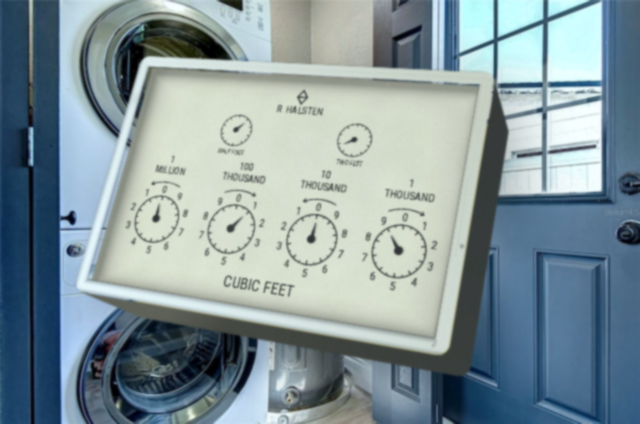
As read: **9900** ft³
